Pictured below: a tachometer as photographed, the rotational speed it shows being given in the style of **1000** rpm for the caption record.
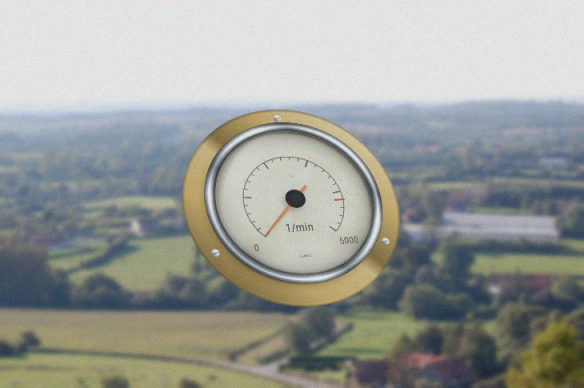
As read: **0** rpm
